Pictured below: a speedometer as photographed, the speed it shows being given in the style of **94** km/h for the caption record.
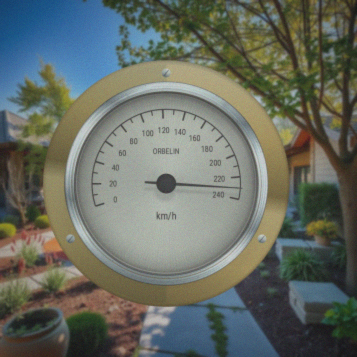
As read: **230** km/h
